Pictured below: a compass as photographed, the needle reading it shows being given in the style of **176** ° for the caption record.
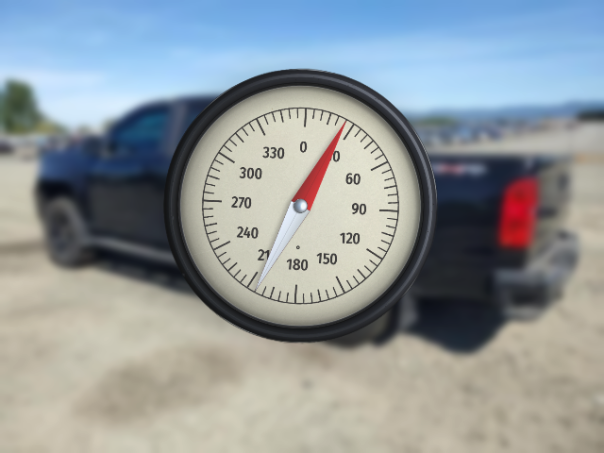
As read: **25** °
